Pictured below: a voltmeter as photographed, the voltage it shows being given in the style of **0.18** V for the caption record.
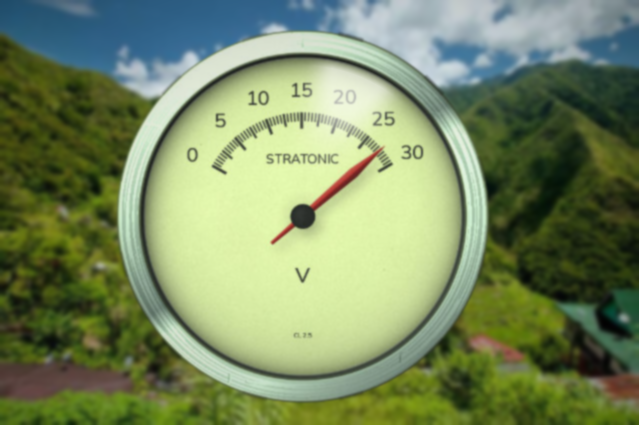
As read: **27.5** V
